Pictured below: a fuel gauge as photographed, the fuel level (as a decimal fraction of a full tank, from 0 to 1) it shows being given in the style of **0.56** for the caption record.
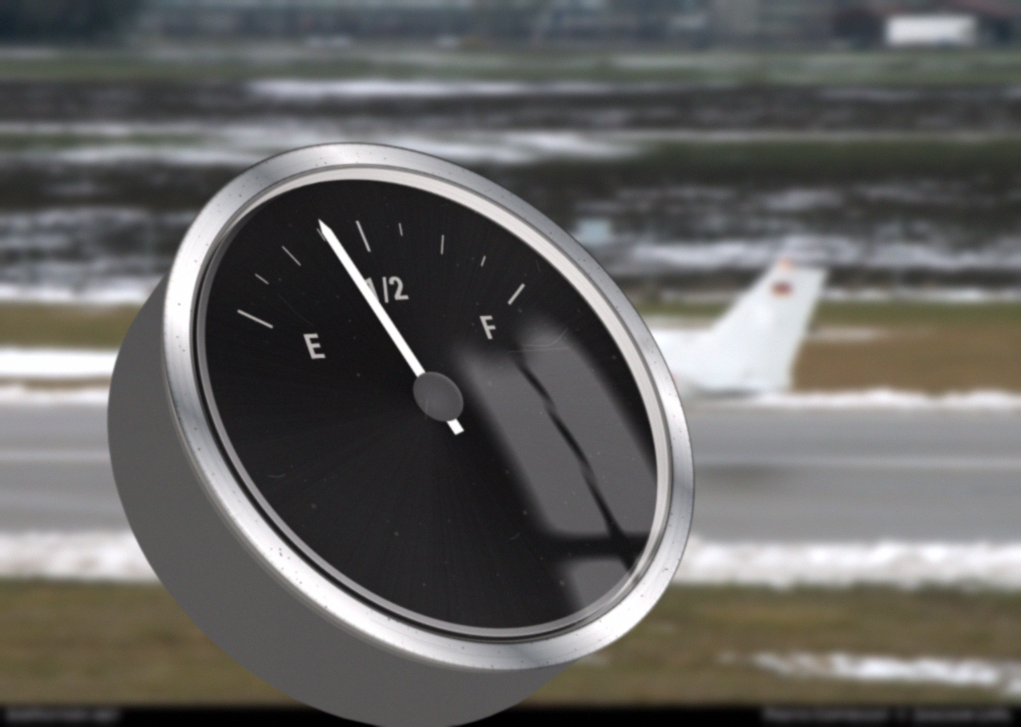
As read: **0.375**
